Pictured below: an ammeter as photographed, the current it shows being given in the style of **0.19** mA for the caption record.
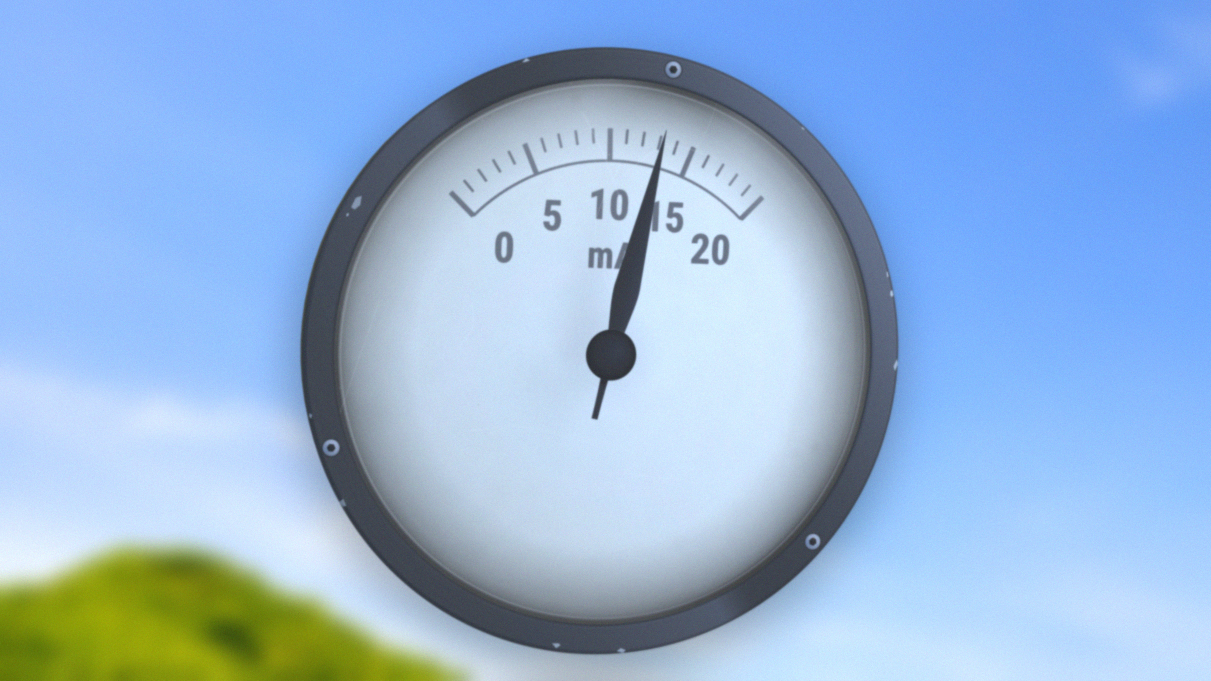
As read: **13** mA
